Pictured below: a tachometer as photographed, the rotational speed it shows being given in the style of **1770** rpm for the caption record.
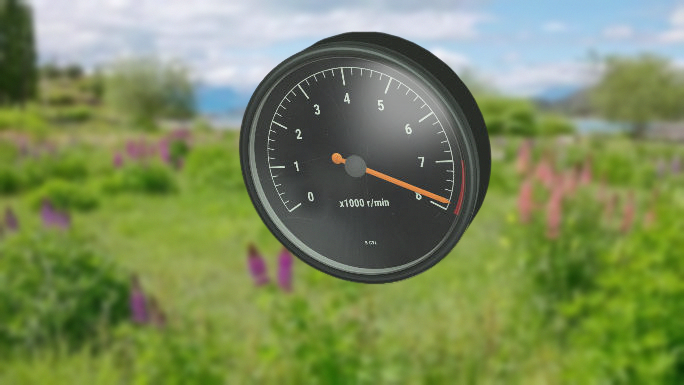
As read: **7800** rpm
